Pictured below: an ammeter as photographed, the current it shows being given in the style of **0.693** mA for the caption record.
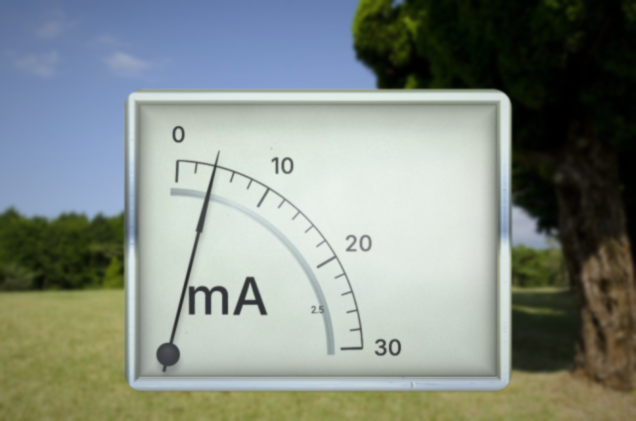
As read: **4** mA
